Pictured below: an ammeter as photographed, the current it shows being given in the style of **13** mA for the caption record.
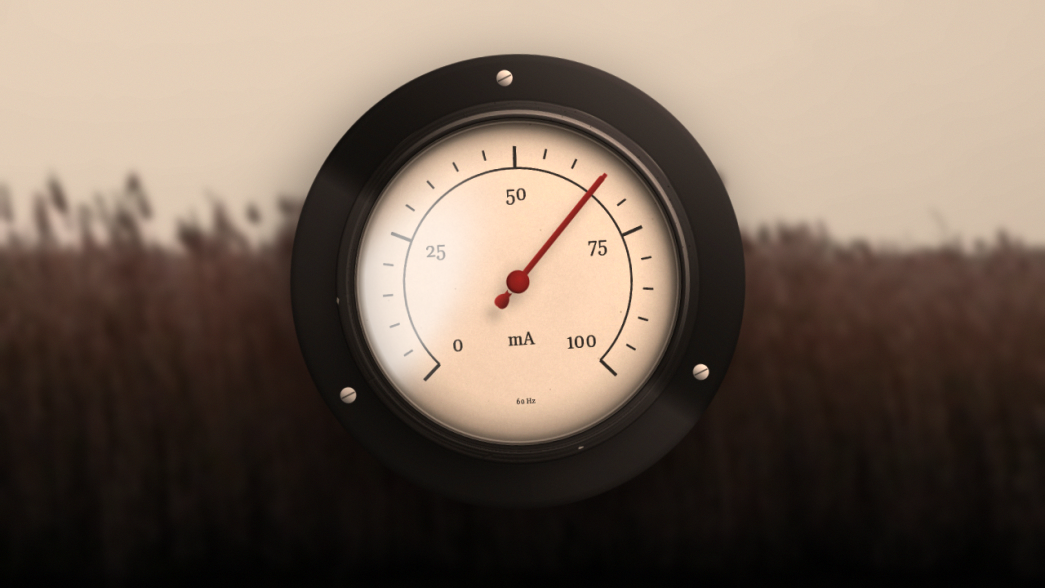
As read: **65** mA
